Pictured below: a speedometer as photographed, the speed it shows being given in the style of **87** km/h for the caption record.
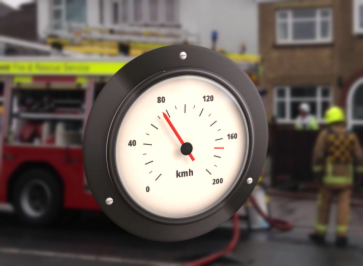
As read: **75** km/h
